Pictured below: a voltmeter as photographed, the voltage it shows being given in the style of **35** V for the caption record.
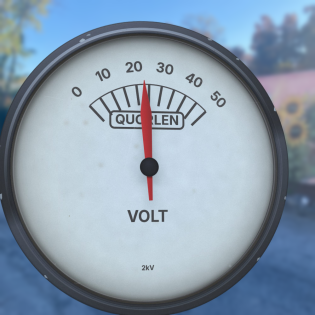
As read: **22.5** V
